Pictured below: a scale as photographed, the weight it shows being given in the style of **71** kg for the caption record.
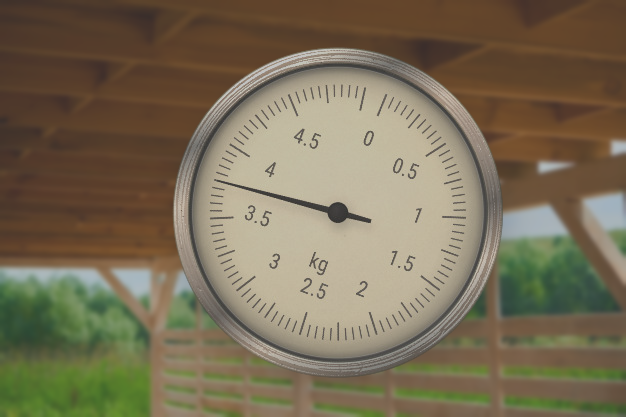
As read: **3.75** kg
